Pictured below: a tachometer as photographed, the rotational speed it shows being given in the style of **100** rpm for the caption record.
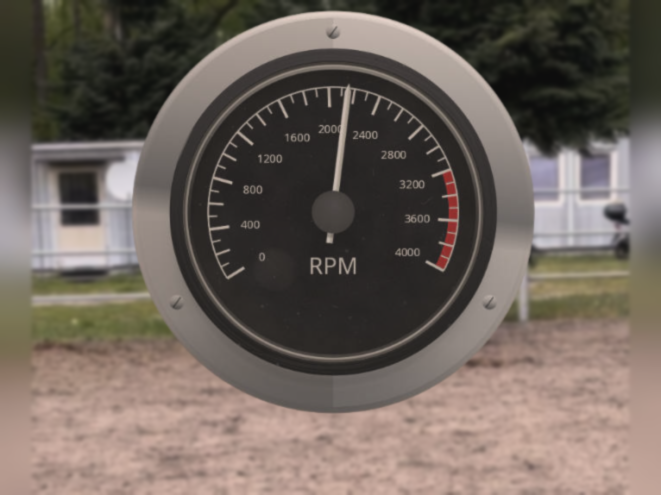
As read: **2150** rpm
